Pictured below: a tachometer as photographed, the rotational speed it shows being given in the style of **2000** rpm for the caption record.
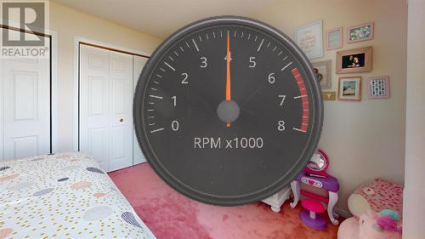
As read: **4000** rpm
